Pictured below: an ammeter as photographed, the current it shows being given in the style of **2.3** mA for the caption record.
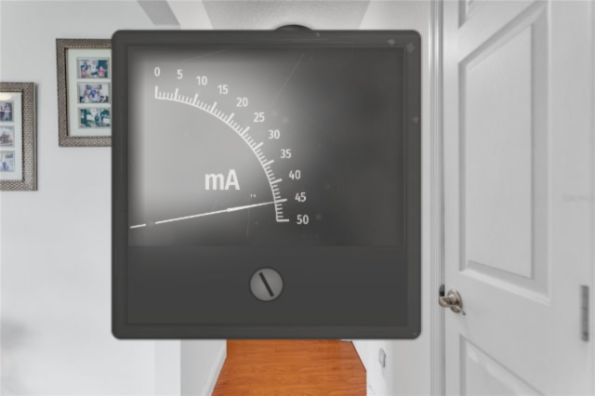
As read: **45** mA
